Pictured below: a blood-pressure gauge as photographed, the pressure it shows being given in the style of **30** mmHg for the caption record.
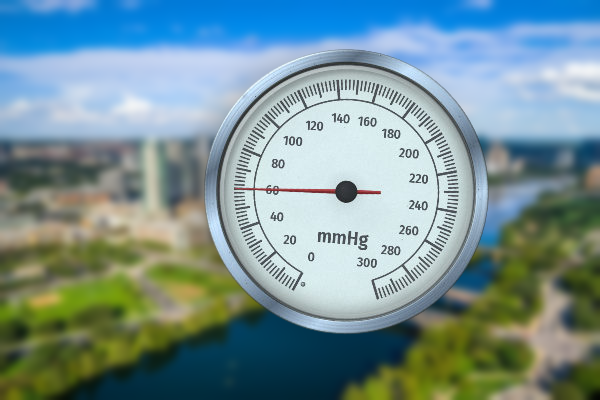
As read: **60** mmHg
